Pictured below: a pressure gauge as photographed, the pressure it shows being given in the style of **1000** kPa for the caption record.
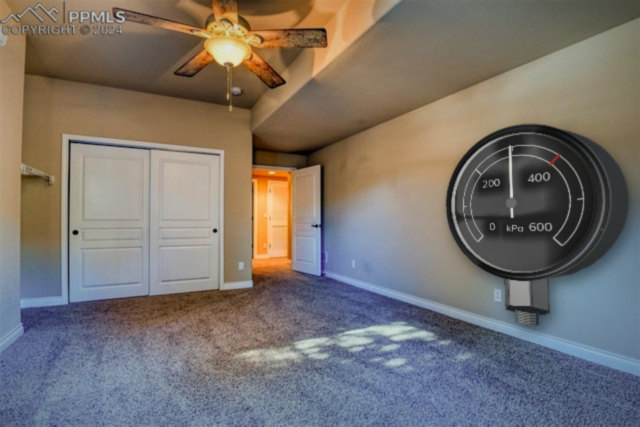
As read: **300** kPa
